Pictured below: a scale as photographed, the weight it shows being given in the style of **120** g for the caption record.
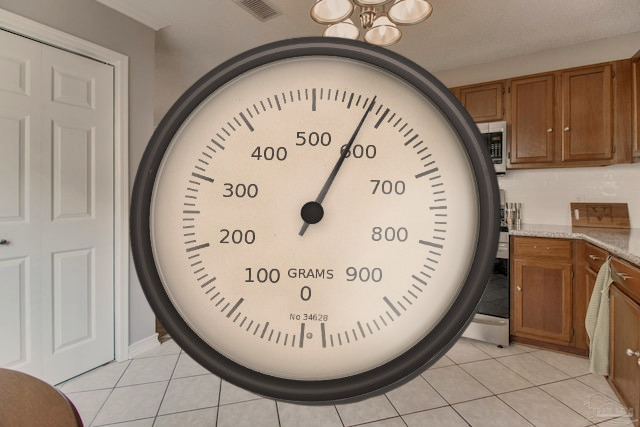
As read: **580** g
